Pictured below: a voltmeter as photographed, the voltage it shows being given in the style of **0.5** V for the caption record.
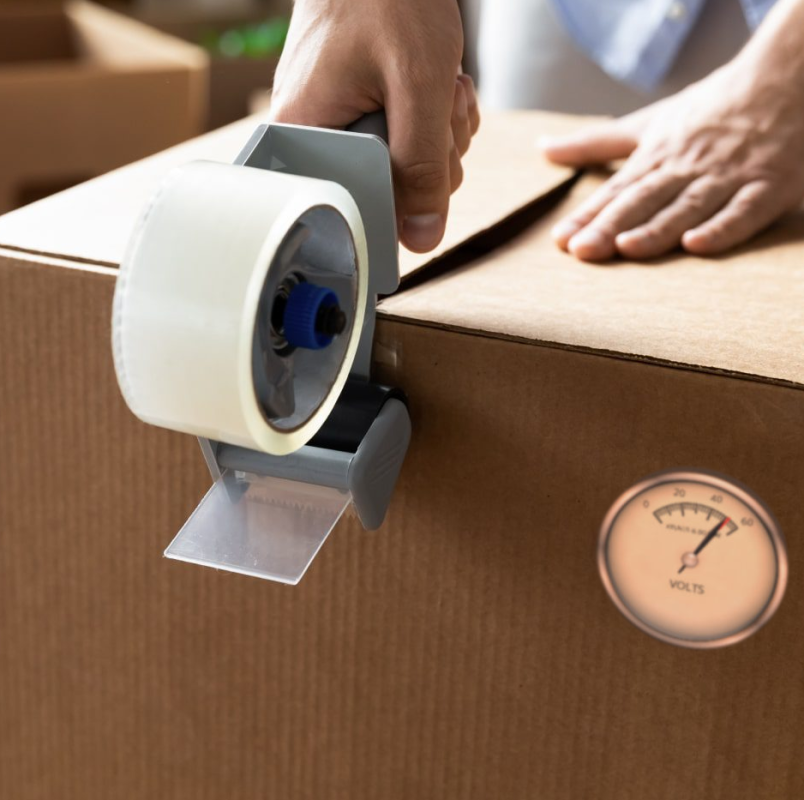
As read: **50** V
